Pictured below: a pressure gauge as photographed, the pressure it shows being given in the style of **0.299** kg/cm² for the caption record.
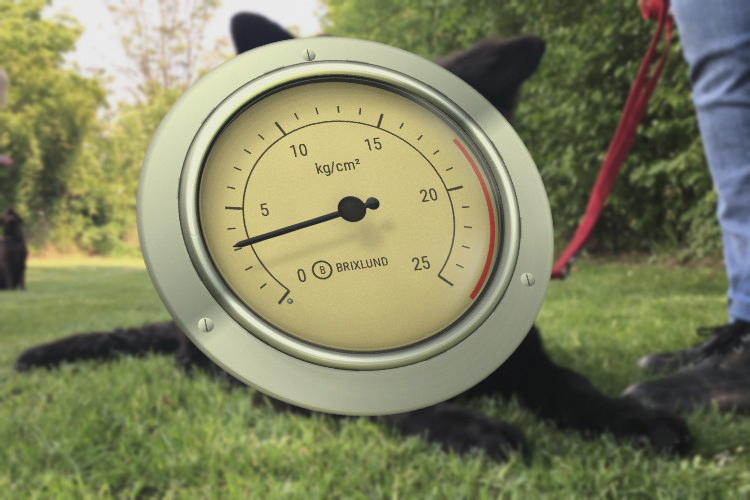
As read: **3** kg/cm²
